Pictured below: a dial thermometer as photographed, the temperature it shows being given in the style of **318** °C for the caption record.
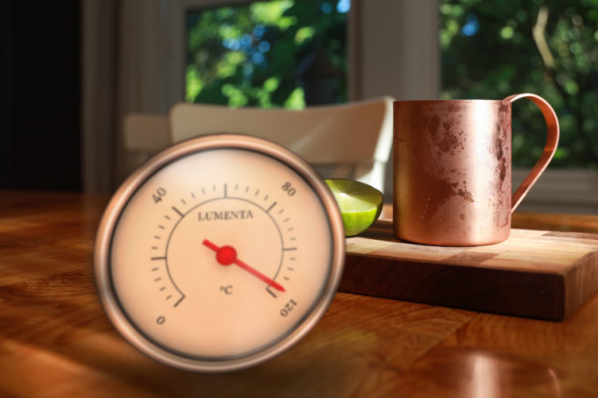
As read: **116** °C
